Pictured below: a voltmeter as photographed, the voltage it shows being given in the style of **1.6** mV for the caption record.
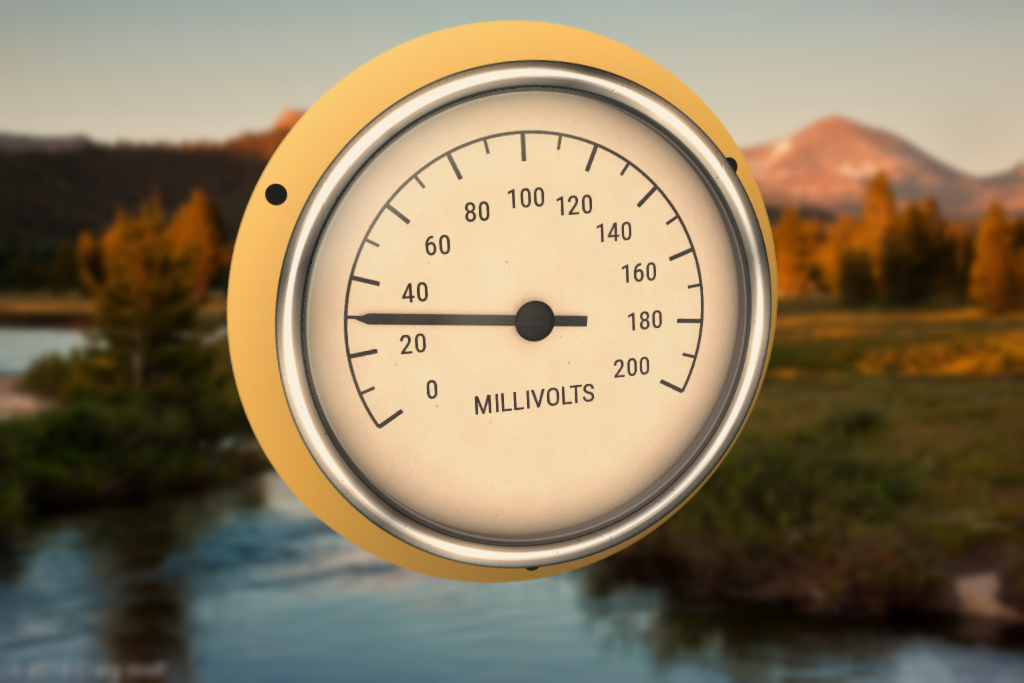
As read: **30** mV
